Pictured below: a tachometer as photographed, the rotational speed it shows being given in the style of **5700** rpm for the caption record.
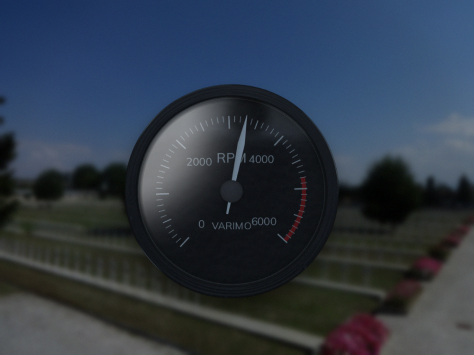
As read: **3300** rpm
